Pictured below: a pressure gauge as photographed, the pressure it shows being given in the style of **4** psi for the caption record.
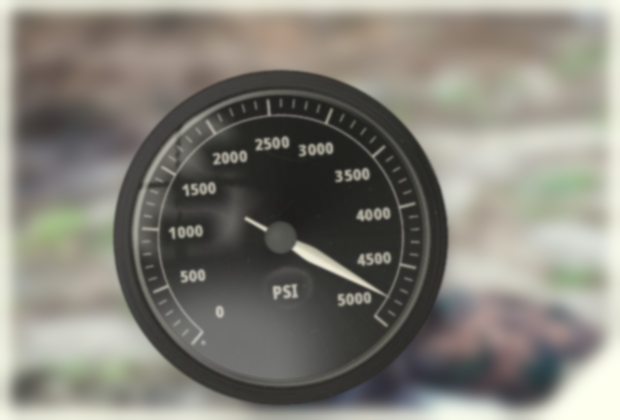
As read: **4800** psi
